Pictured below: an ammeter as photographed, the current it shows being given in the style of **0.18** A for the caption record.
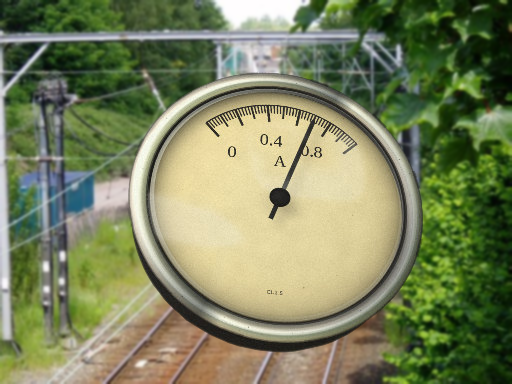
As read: **0.7** A
